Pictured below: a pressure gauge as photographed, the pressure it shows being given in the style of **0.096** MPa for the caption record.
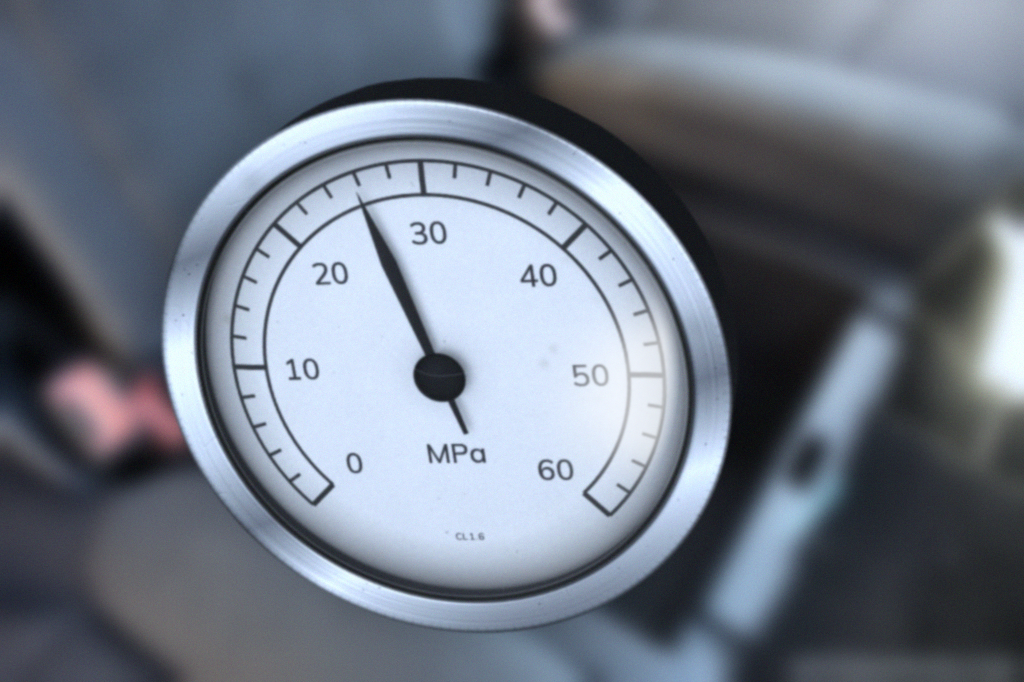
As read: **26** MPa
